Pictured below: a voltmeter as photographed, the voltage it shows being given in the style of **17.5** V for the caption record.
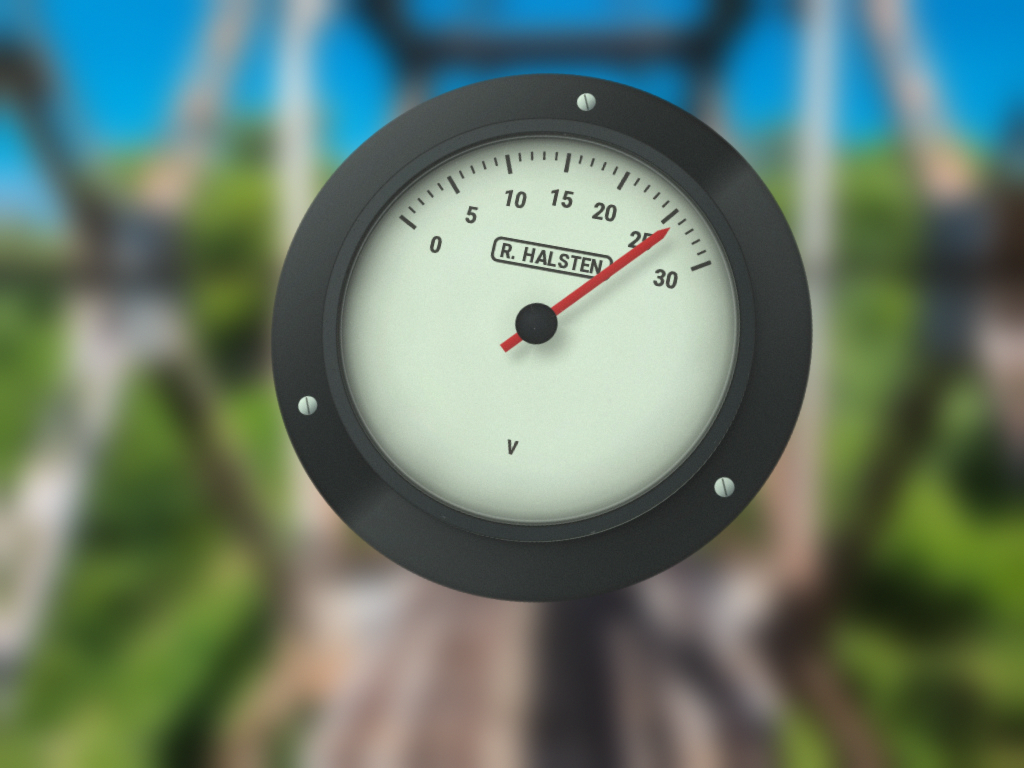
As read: **26** V
